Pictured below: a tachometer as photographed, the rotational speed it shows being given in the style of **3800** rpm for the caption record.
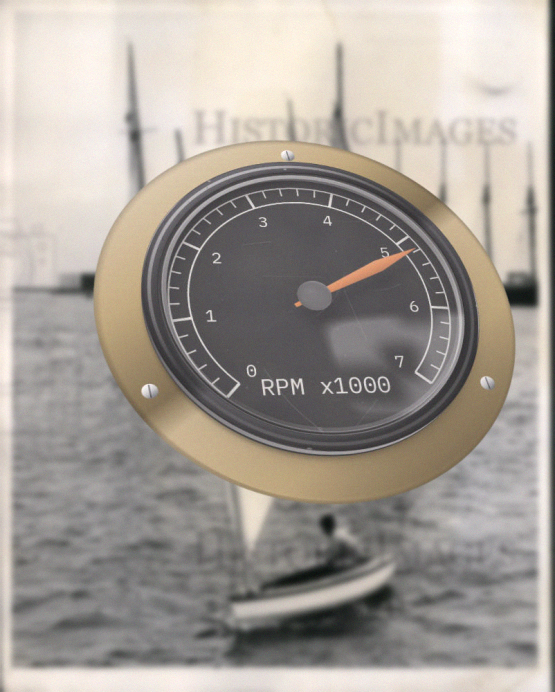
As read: **5200** rpm
